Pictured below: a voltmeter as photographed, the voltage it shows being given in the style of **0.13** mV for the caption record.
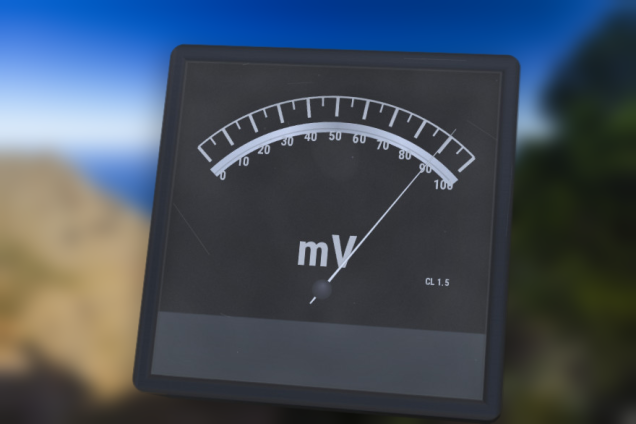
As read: **90** mV
